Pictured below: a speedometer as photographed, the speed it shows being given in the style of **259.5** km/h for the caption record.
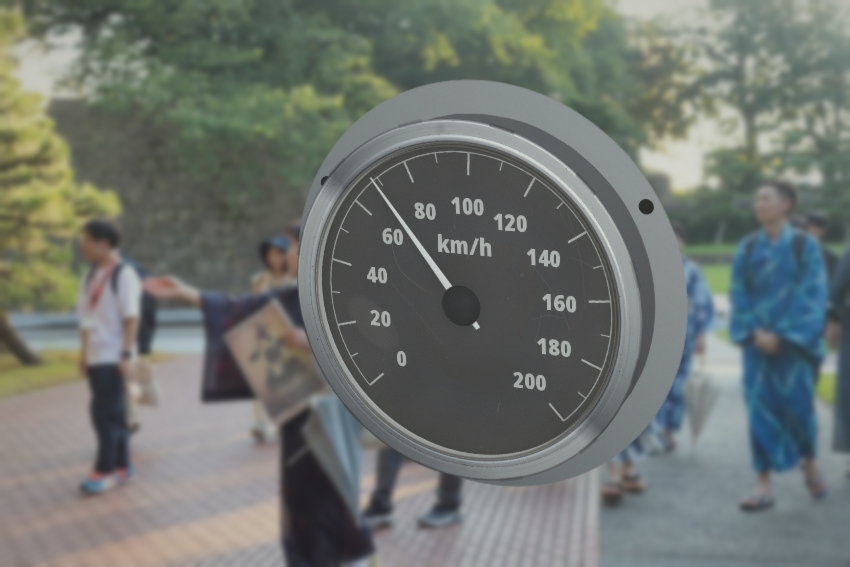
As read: **70** km/h
